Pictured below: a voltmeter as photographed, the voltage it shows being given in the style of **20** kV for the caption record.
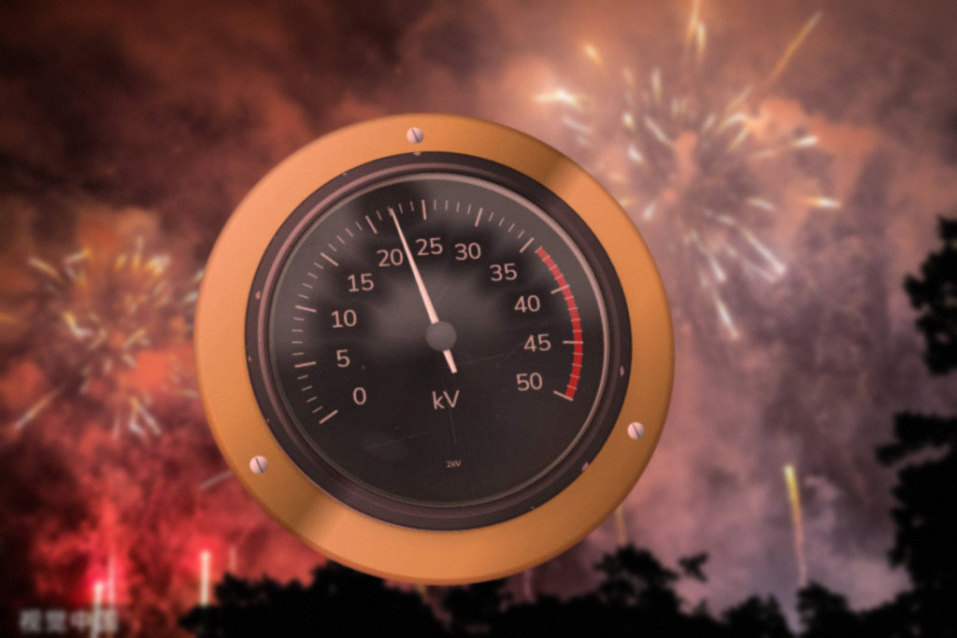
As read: **22** kV
